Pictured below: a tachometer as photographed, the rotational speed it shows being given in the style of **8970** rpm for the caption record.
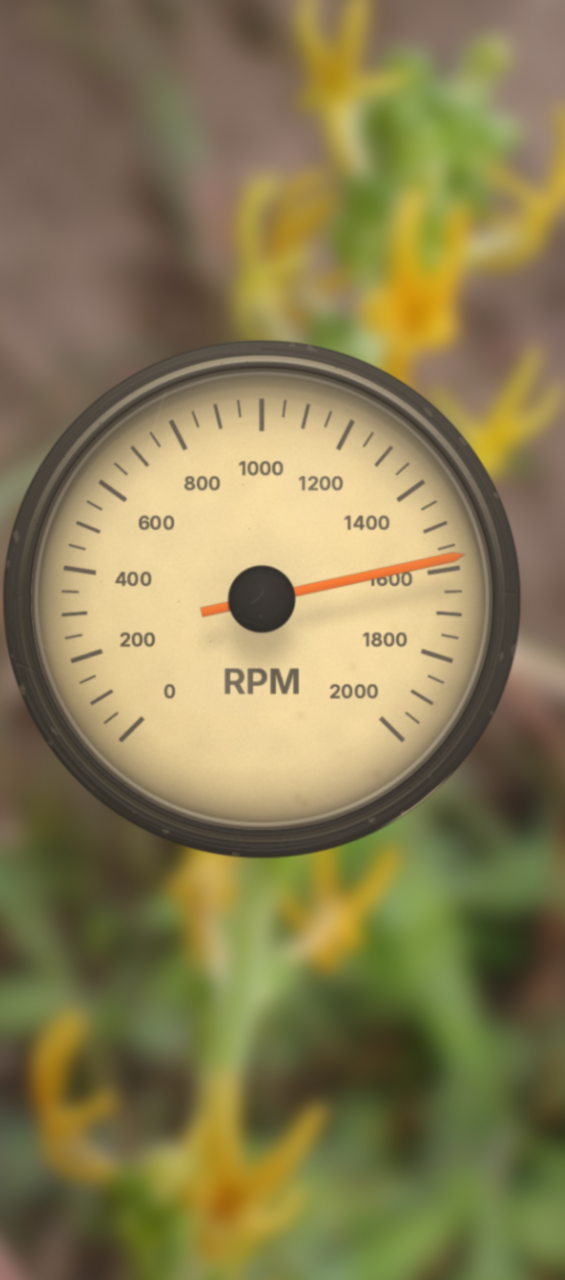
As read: **1575** rpm
